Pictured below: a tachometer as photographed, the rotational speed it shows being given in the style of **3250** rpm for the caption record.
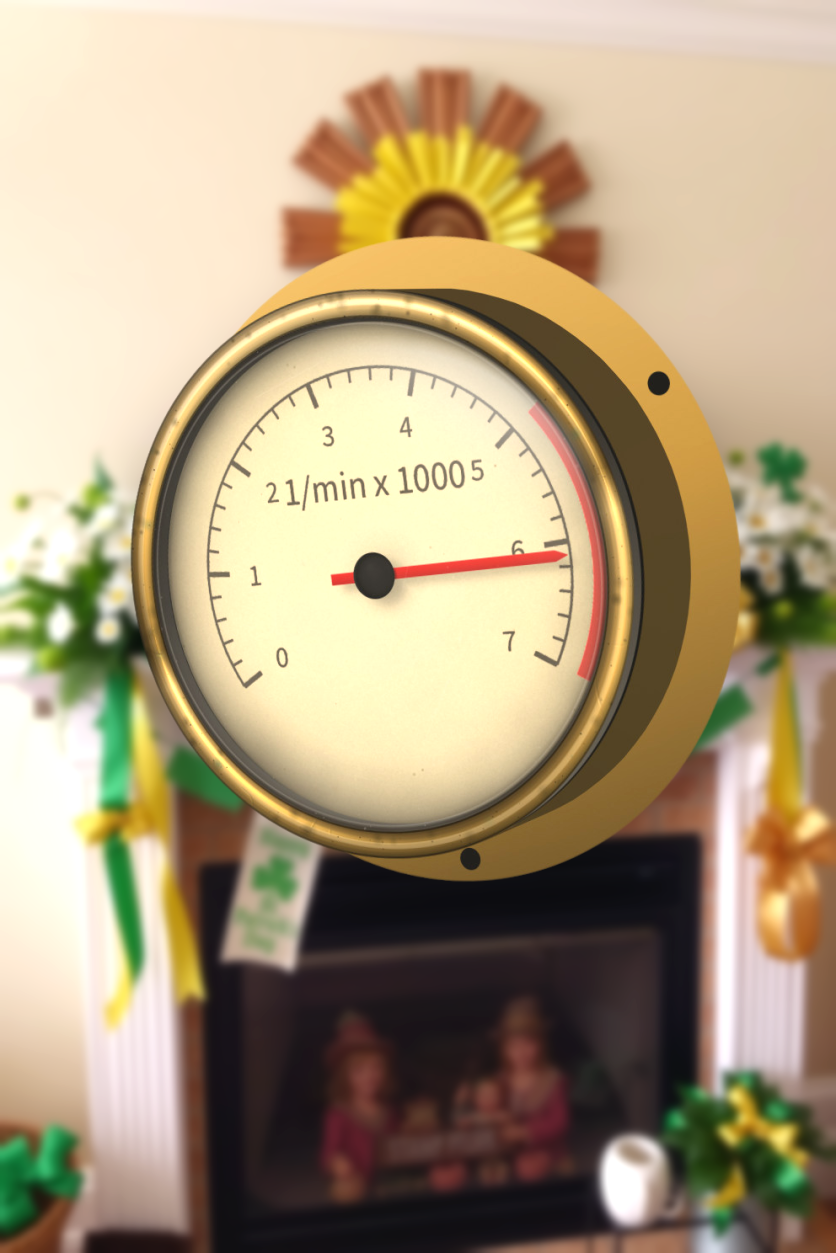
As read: **6100** rpm
